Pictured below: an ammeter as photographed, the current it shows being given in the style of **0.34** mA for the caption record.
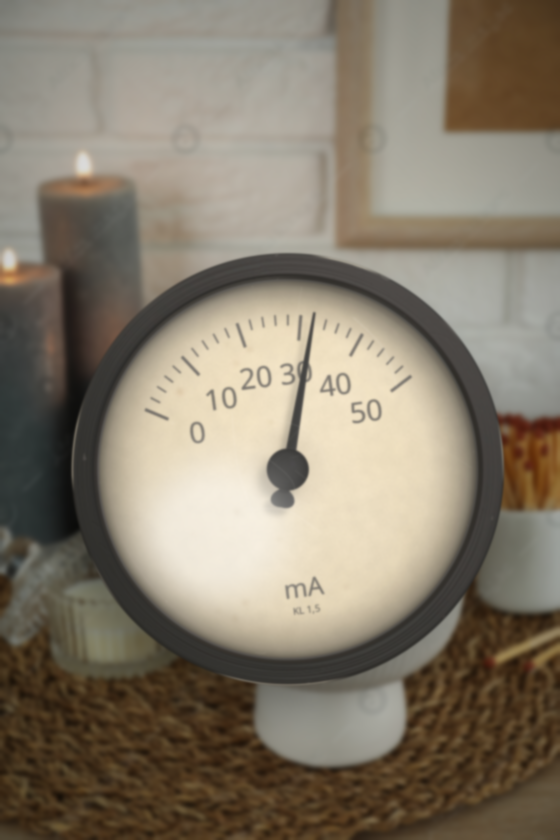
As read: **32** mA
